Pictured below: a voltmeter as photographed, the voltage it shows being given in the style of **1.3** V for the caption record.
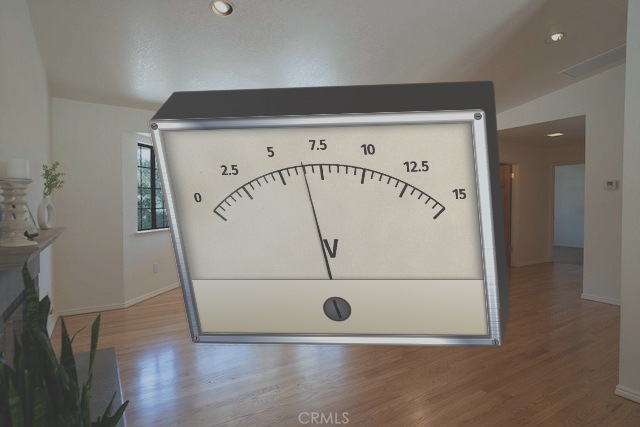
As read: **6.5** V
